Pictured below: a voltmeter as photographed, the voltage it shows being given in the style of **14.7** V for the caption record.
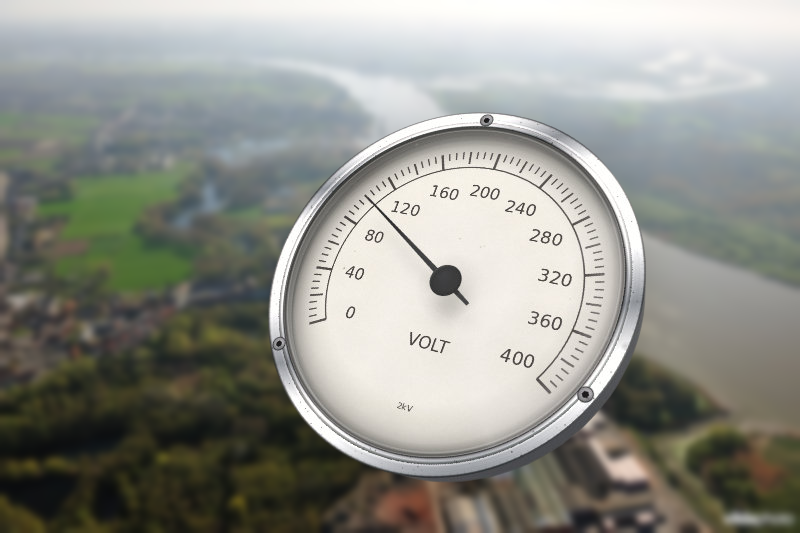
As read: **100** V
